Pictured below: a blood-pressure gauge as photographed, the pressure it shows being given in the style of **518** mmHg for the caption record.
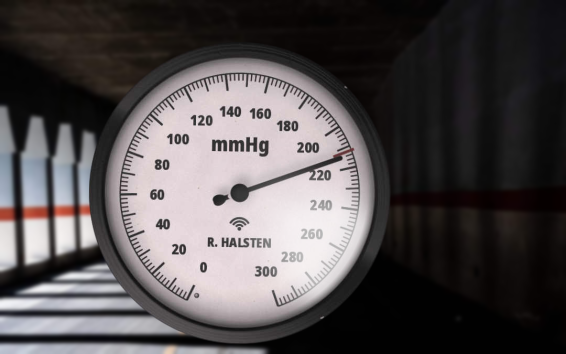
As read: **214** mmHg
